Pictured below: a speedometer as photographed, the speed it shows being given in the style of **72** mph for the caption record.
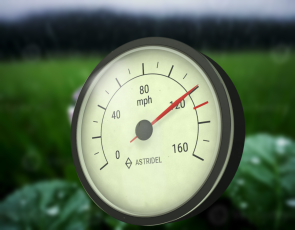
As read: **120** mph
